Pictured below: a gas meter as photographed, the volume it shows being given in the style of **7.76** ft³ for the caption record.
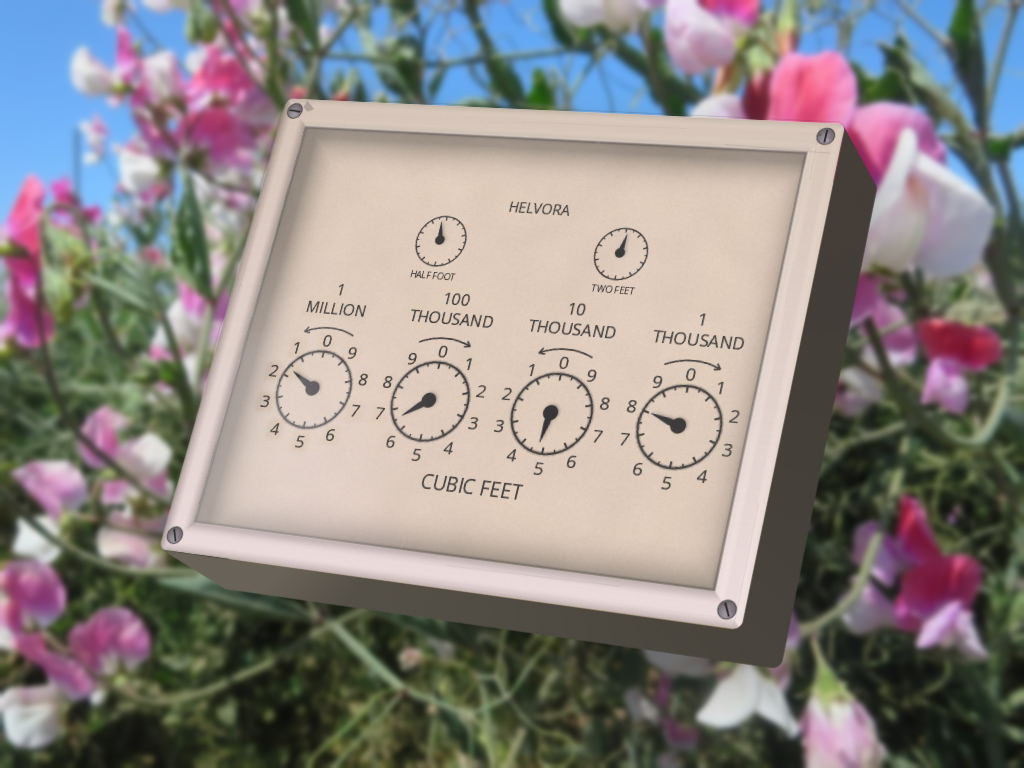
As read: **164800** ft³
